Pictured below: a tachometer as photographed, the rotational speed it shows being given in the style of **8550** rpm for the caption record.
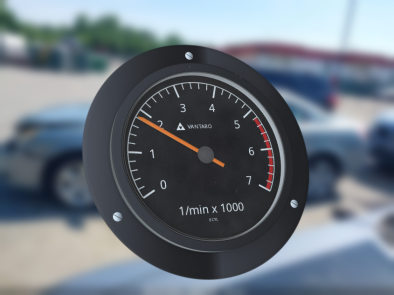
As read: **1800** rpm
